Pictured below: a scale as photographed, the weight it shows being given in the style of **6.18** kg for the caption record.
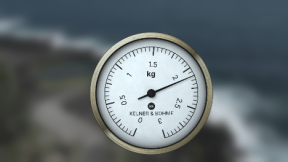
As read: **2.1** kg
